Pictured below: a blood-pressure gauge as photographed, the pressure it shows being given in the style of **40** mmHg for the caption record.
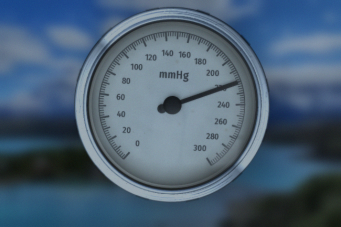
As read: **220** mmHg
